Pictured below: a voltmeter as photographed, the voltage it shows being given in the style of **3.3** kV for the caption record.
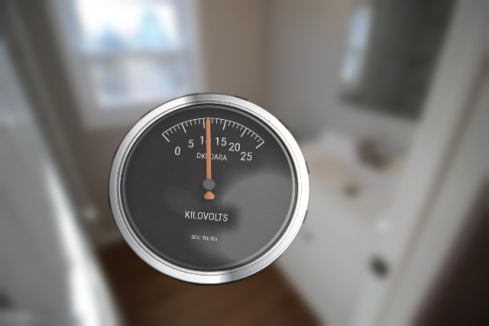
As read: **11** kV
